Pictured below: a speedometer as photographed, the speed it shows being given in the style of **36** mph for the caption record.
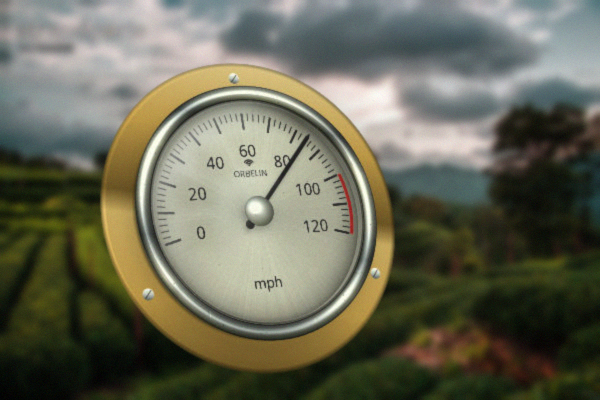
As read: **84** mph
